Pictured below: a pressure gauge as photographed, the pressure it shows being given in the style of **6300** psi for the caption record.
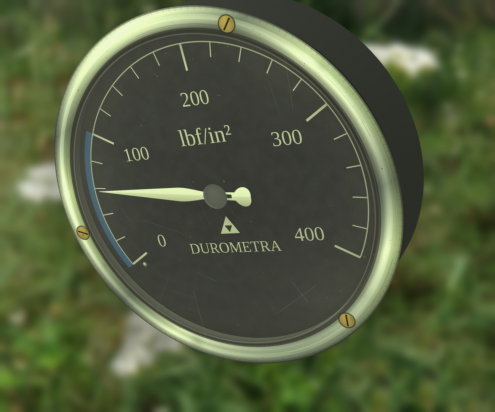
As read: **60** psi
